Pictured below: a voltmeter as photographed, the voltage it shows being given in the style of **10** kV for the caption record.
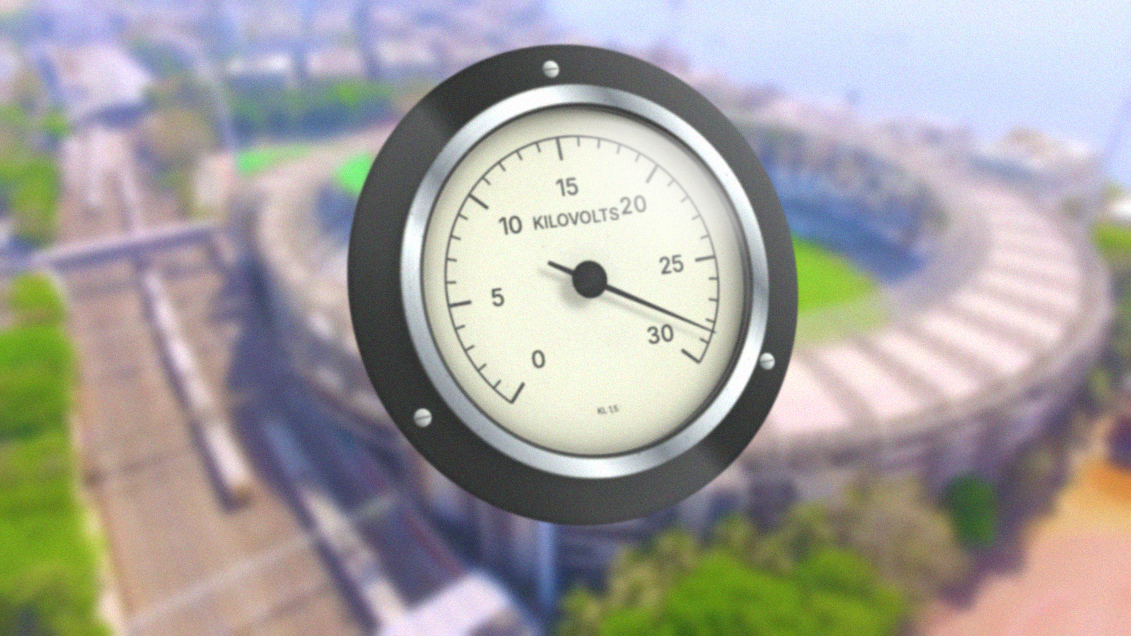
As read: **28.5** kV
